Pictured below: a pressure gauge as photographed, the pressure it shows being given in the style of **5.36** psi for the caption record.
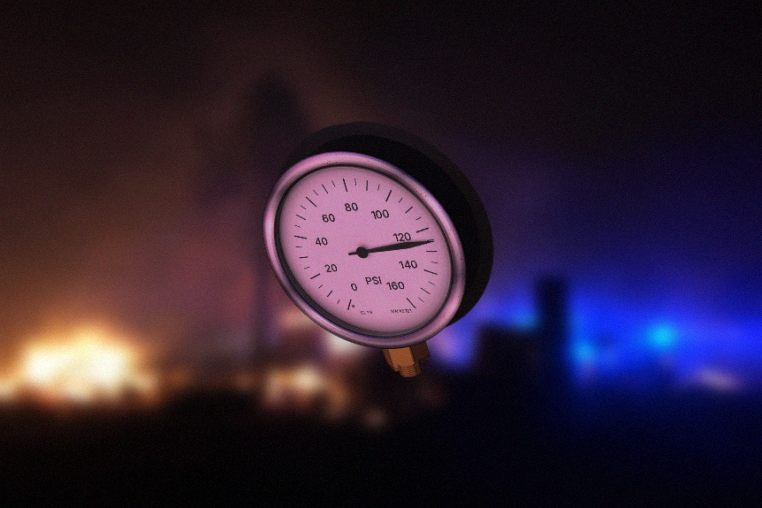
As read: **125** psi
